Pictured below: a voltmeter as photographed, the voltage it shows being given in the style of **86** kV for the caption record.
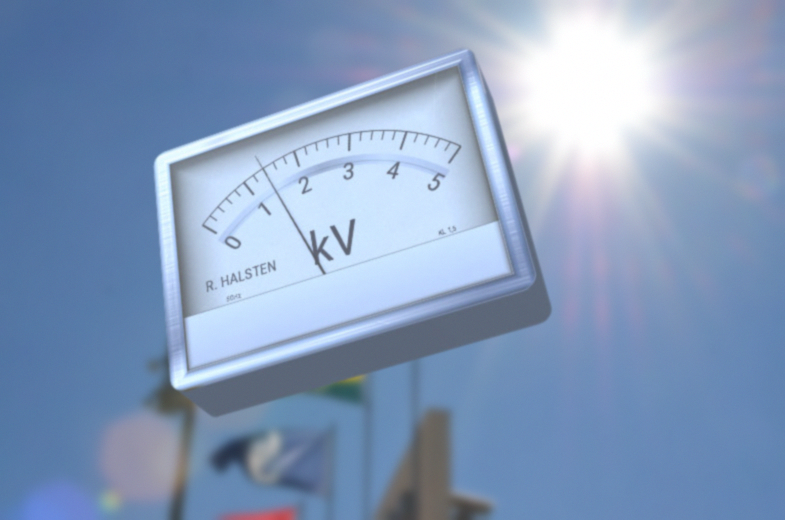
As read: **1.4** kV
